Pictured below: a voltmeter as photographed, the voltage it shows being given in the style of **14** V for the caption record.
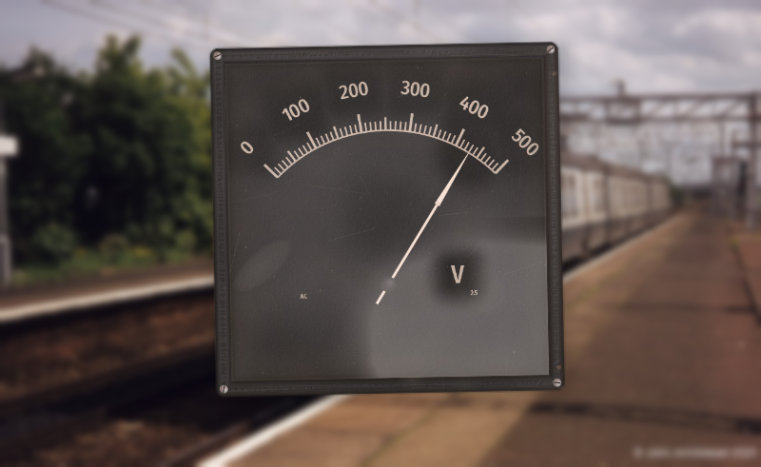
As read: **430** V
